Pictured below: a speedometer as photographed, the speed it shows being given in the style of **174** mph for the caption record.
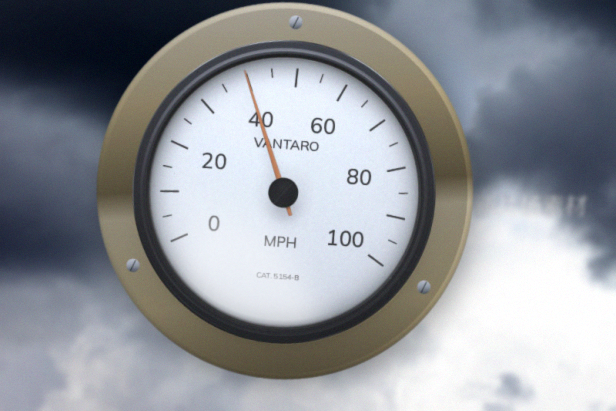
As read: **40** mph
